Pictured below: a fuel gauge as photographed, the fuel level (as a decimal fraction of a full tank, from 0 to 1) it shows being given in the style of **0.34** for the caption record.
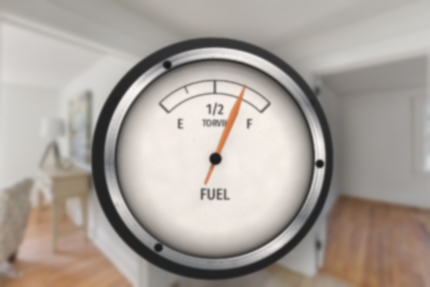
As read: **0.75**
